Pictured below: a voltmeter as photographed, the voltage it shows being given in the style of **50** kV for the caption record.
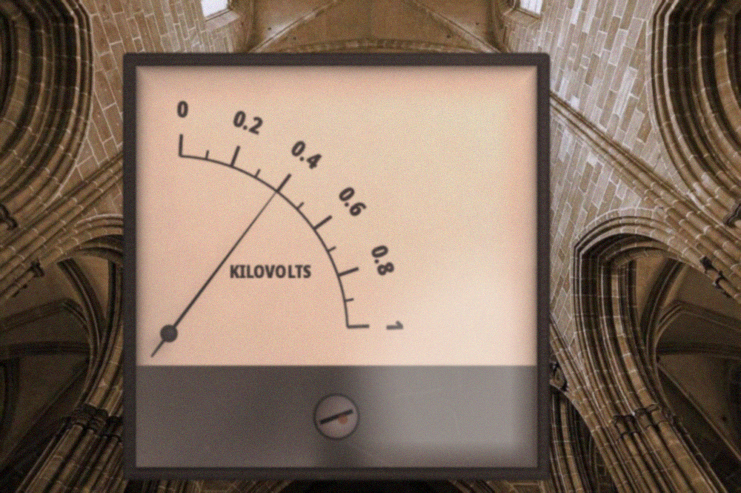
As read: **0.4** kV
